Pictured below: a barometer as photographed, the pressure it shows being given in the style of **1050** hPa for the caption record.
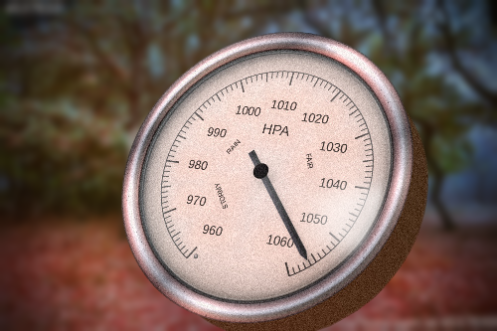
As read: **1056** hPa
